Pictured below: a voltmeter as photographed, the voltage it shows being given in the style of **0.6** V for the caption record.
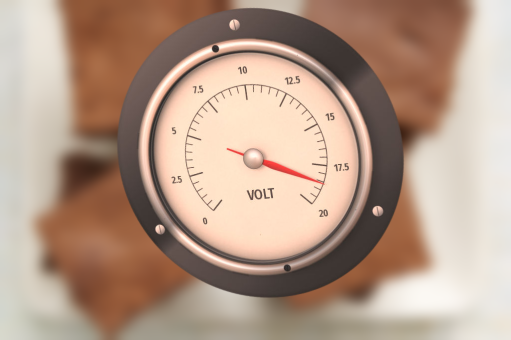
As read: **18.5** V
